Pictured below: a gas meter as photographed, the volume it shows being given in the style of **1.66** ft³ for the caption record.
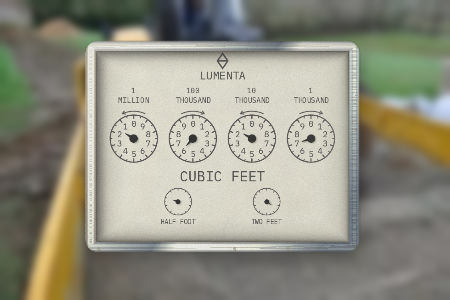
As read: **161700** ft³
